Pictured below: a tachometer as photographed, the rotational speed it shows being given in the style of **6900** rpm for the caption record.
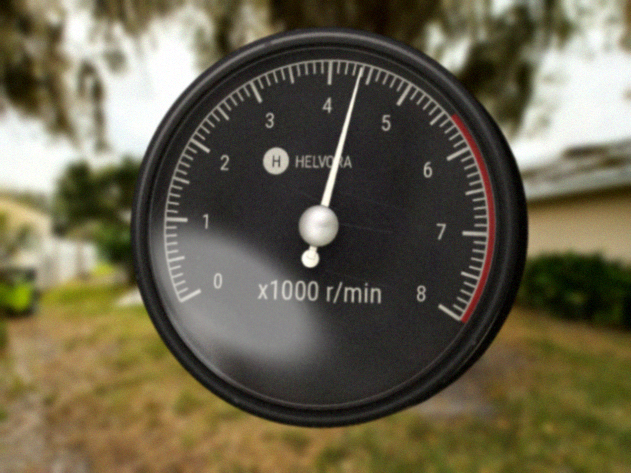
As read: **4400** rpm
